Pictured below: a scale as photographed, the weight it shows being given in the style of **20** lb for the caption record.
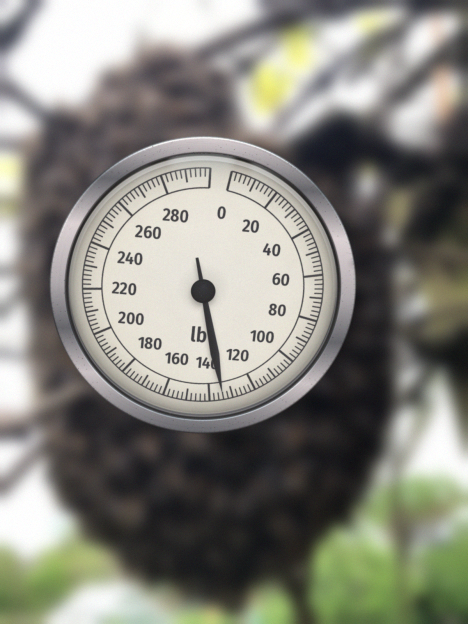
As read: **134** lb
